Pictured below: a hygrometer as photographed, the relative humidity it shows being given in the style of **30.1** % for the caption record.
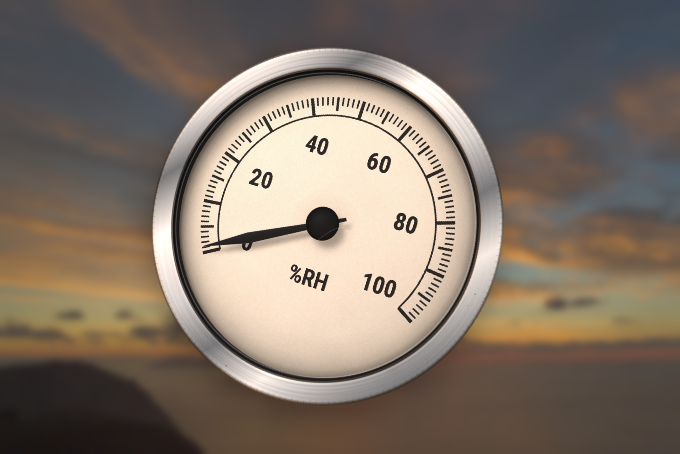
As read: **1** %
